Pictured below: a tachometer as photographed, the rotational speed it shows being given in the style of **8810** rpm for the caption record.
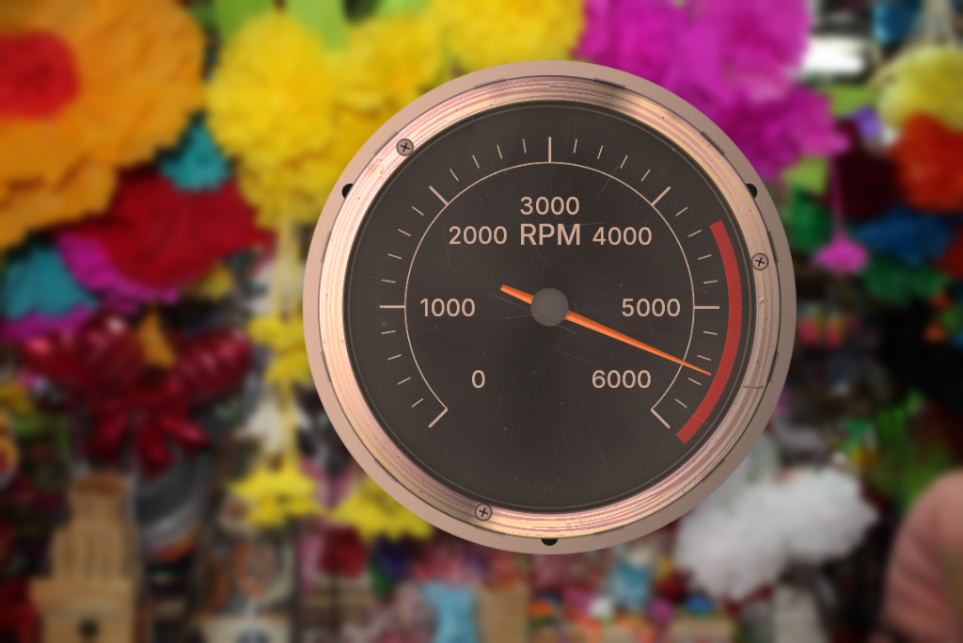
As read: **5500** rpm
